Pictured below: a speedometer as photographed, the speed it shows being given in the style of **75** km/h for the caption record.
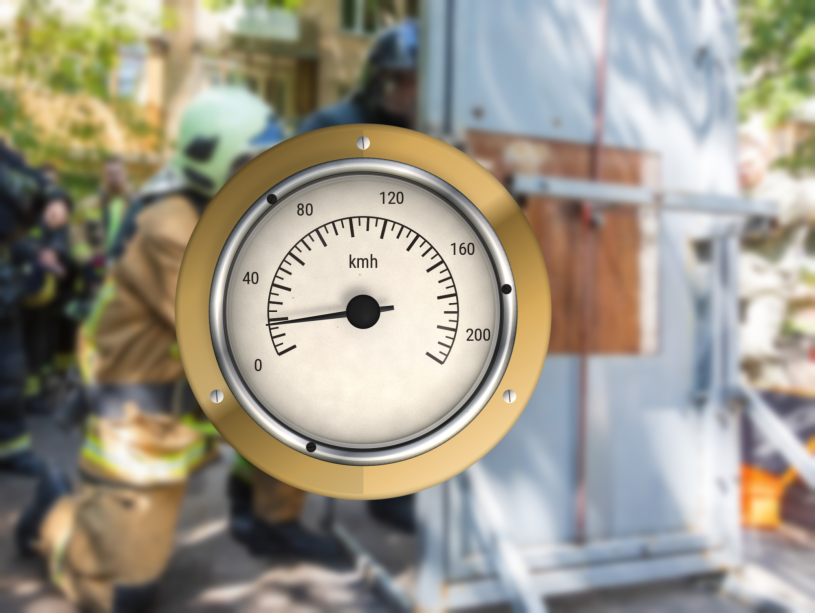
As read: **17.5** km/h
